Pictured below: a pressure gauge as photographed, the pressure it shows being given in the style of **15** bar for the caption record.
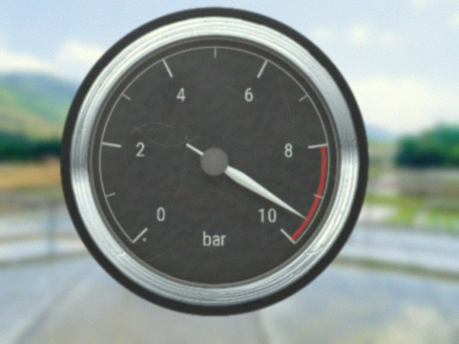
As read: **9.5** bar
